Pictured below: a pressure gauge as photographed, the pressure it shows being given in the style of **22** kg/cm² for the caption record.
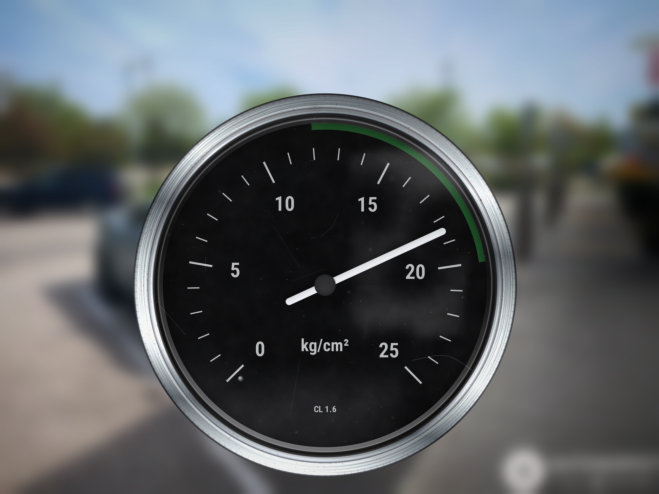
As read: **18.5** kg/cm²
